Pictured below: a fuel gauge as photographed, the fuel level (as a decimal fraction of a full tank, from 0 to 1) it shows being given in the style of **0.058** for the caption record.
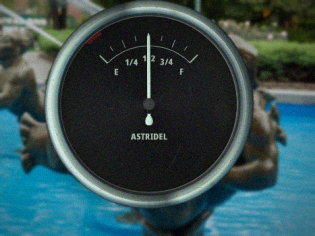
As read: **0.5**
